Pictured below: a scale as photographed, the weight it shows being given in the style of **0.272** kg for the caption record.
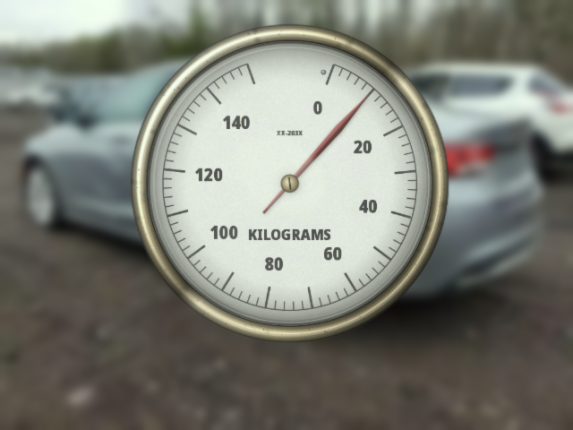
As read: **10** kg
